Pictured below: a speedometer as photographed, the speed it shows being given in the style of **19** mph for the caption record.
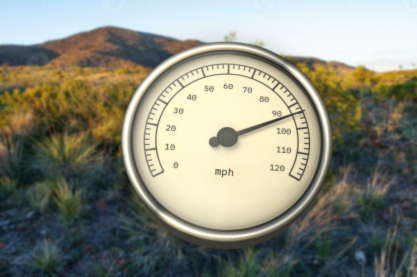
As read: **94** mph
